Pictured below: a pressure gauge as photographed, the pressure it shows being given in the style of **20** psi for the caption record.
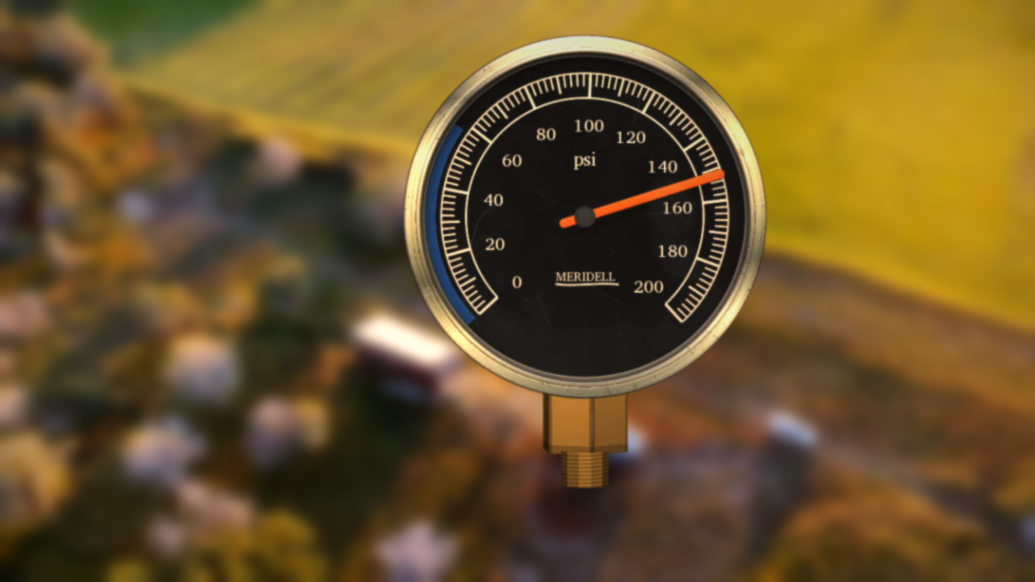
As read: **152** psi
